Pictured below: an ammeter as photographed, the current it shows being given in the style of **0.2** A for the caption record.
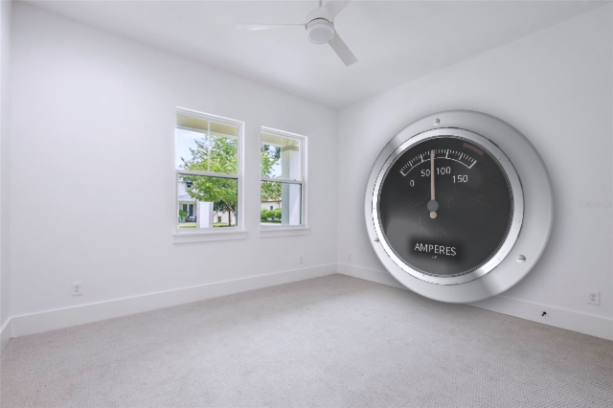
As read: **75** A
